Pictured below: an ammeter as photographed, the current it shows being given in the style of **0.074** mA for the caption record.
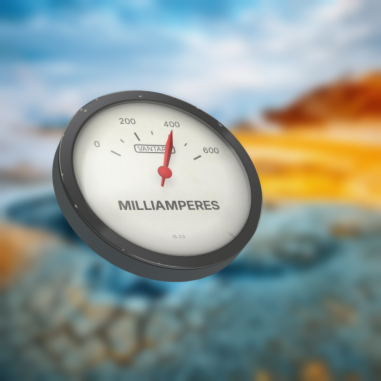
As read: **400** mA
